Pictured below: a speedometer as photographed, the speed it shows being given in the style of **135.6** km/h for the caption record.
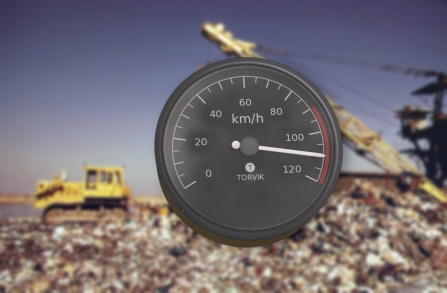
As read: **110** km/h
